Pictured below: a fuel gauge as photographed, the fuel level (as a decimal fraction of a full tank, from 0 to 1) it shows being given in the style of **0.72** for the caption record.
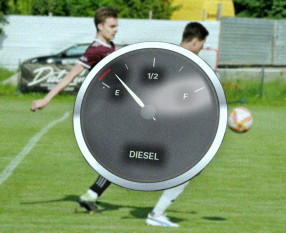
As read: **0.125**
